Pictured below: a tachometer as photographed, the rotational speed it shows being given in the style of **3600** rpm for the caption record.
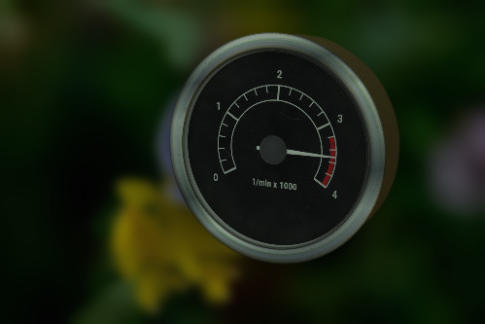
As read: **3500** rpm
